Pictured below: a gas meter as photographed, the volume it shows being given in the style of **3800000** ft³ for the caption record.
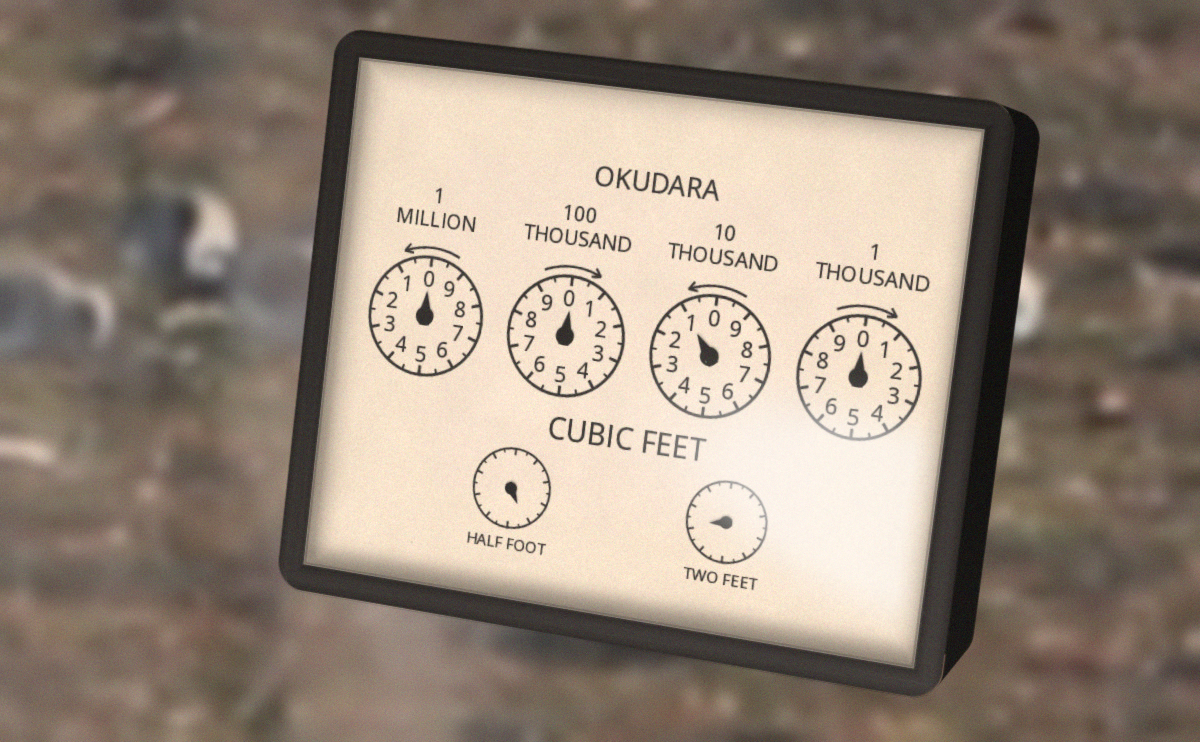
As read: **1000** ft³
